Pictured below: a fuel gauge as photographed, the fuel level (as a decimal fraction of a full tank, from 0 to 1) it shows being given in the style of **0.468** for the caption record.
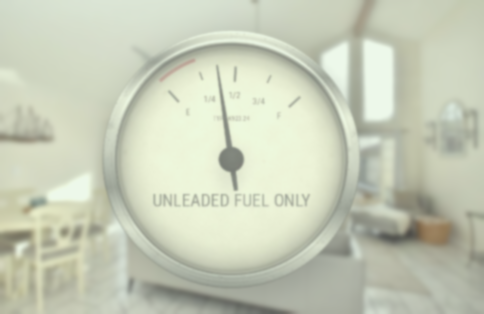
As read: **0.375**
